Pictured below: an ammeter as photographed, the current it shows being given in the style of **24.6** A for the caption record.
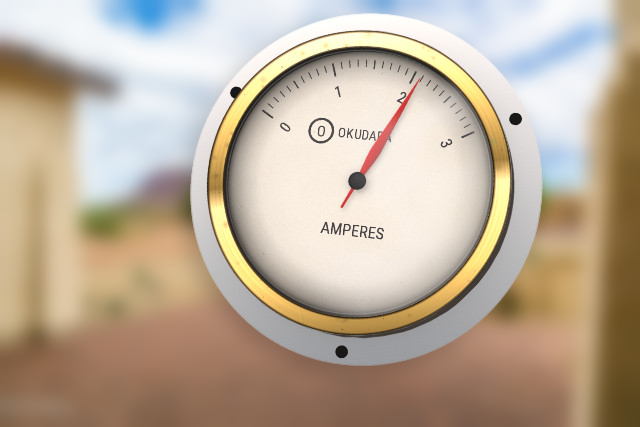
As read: **2.1** A
